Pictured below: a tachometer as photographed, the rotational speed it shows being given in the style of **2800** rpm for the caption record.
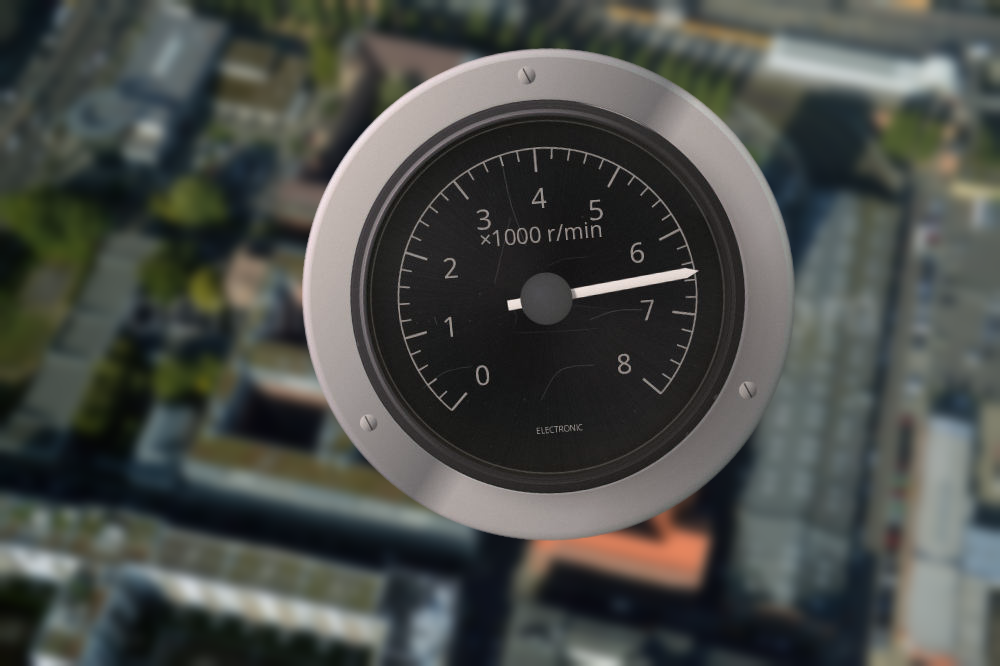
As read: **6500** rpm
